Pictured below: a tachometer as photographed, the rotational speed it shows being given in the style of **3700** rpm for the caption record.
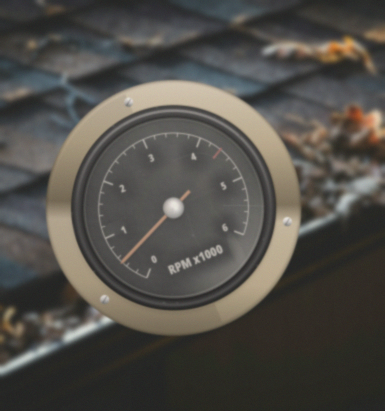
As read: **500** rpm
